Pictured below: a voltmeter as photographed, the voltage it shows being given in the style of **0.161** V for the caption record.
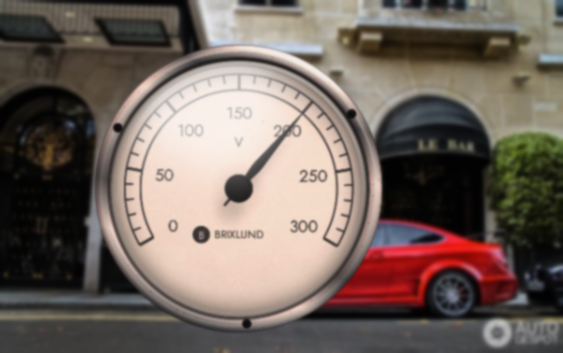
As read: **200** V
